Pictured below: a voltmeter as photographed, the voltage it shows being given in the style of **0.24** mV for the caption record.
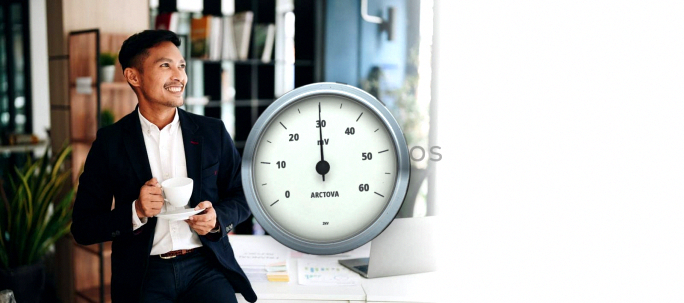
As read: **30** mV
